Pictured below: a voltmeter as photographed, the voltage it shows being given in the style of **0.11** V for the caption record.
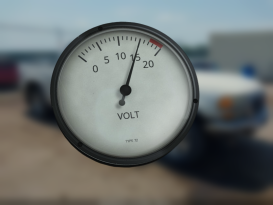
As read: **15** V
